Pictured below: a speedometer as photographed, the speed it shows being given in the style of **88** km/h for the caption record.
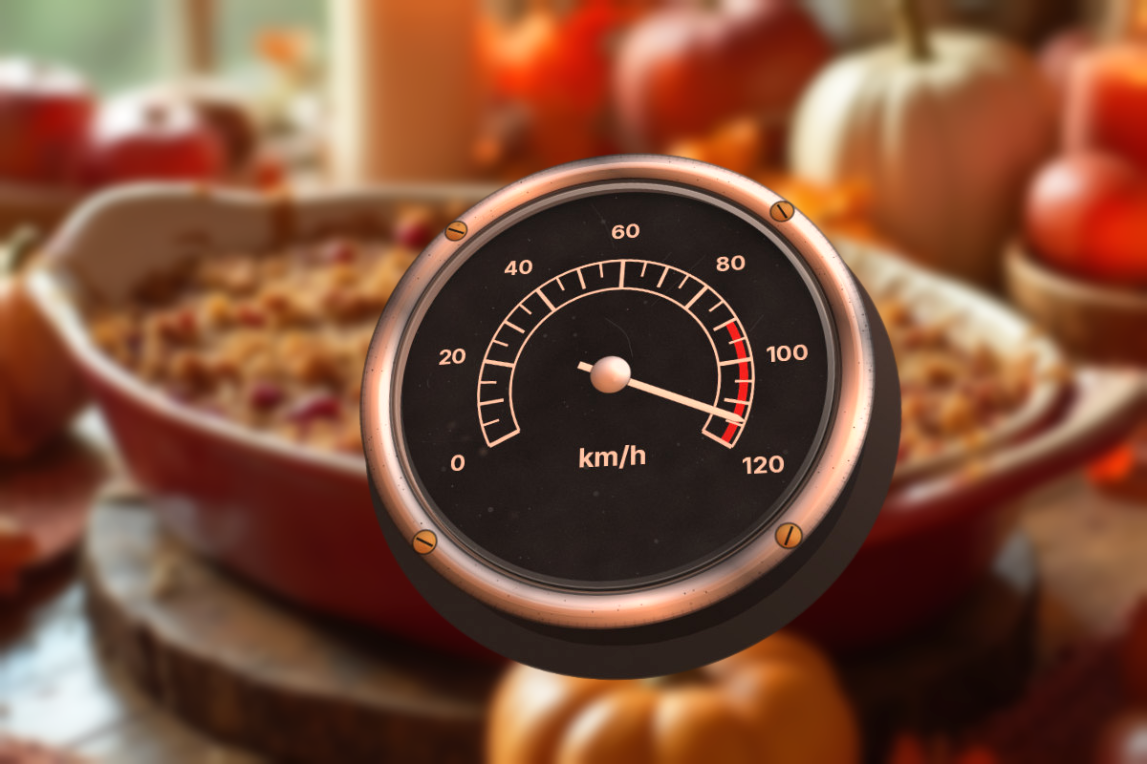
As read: **115** km/h
